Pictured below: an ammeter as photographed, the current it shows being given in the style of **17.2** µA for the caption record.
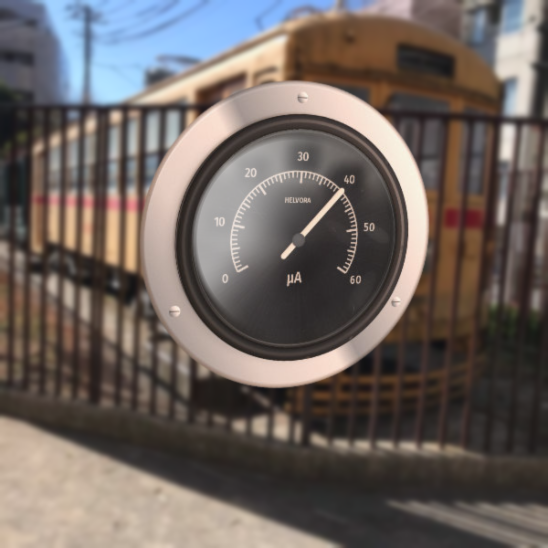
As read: **40** µA
